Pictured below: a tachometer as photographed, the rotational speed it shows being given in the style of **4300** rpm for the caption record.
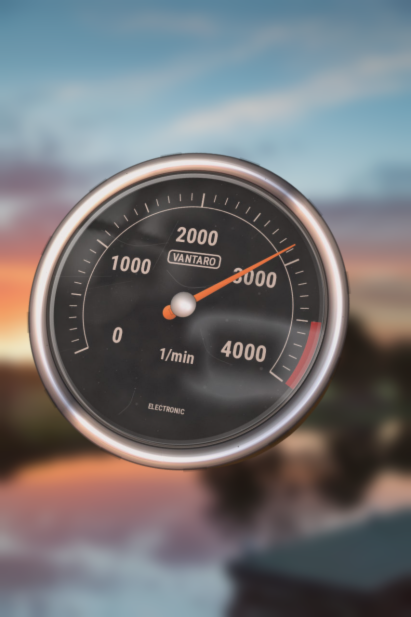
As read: **2900** rpm
